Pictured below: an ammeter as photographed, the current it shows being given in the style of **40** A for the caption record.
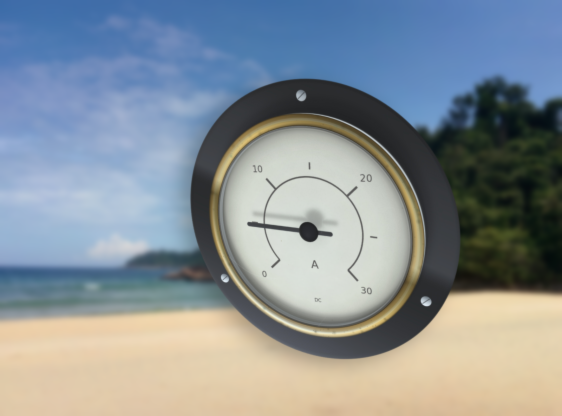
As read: **5** A
